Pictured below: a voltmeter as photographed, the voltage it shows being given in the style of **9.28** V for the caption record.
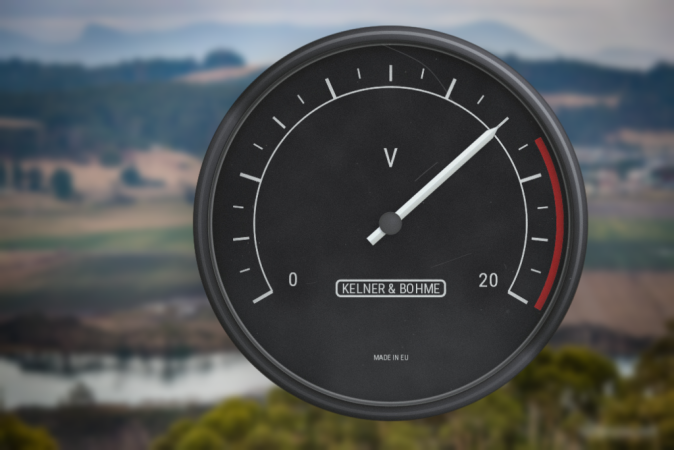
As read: **14** V
